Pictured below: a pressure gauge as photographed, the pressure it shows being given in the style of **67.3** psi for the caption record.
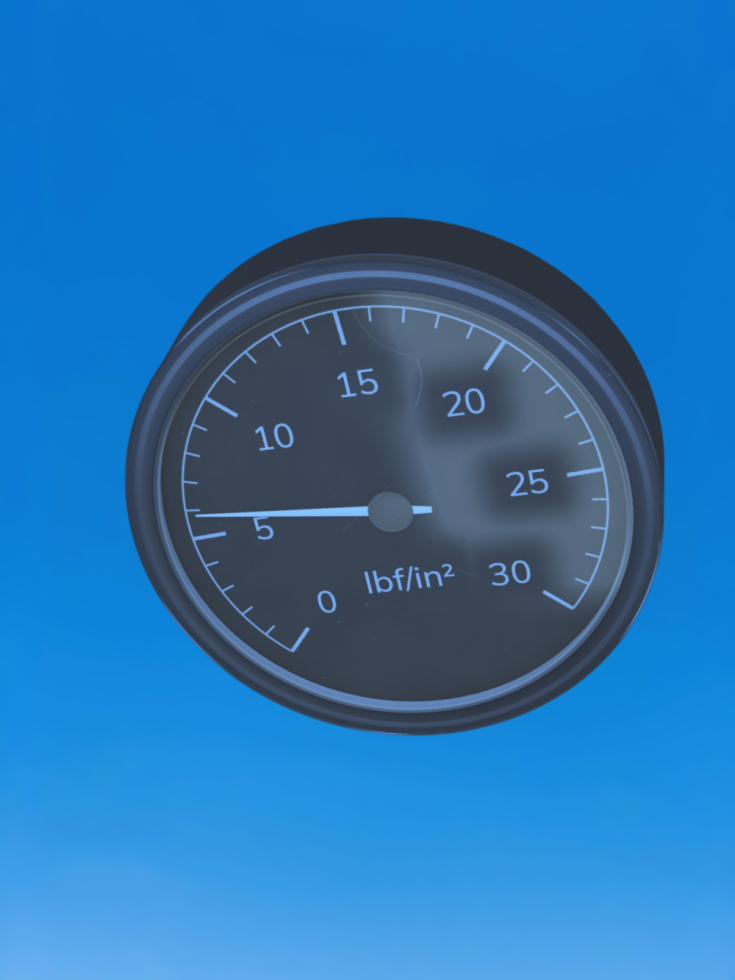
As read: **6** psi
